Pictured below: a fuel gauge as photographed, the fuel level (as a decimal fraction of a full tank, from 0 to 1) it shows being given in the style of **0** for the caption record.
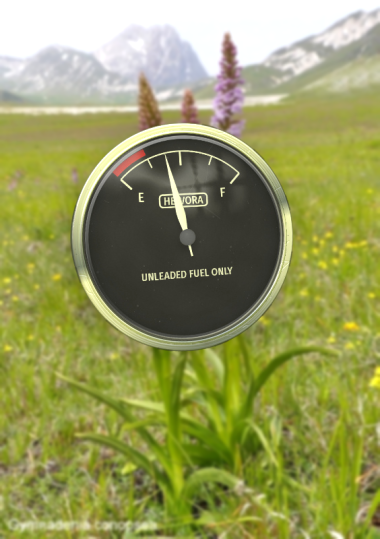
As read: **0.375**
